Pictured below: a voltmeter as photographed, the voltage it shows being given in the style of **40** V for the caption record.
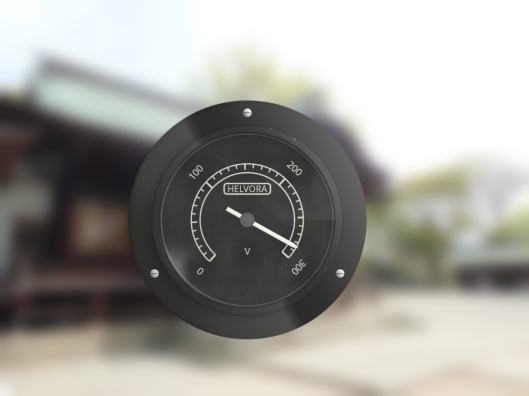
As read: **285** V
